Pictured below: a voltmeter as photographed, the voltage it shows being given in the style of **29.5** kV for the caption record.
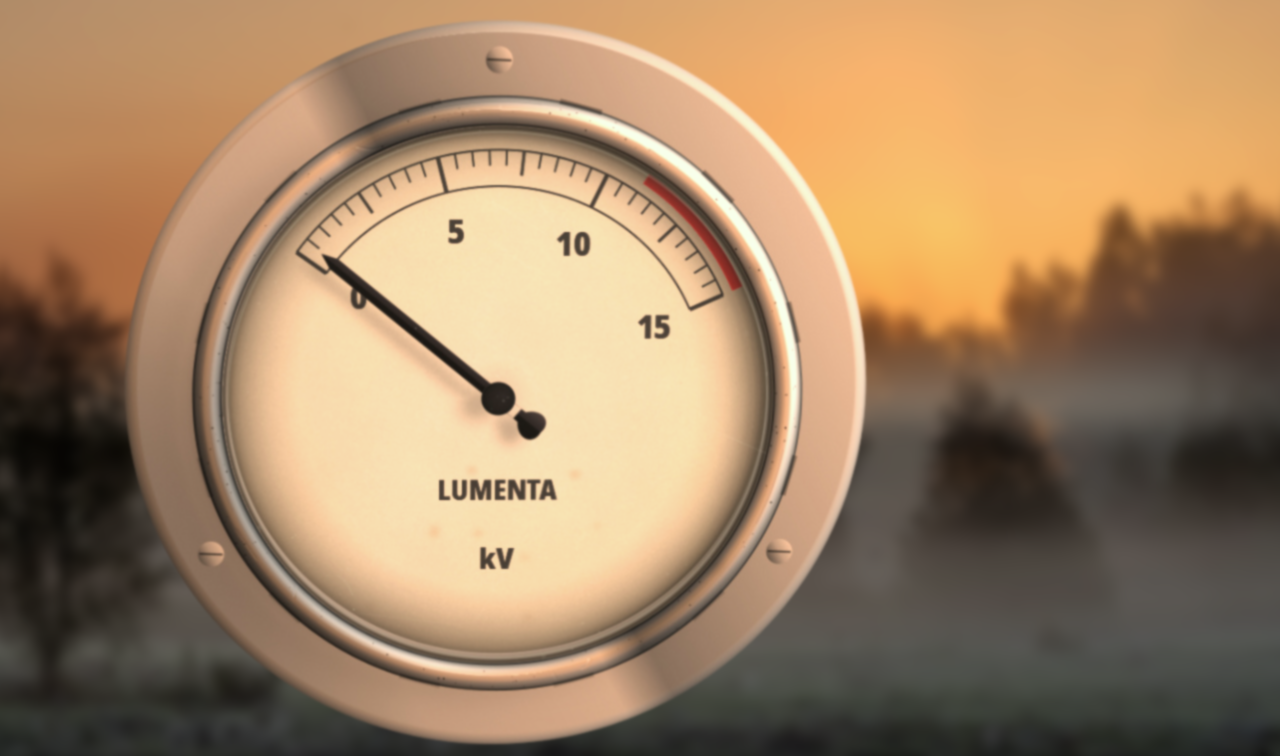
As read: **0.5** kV
